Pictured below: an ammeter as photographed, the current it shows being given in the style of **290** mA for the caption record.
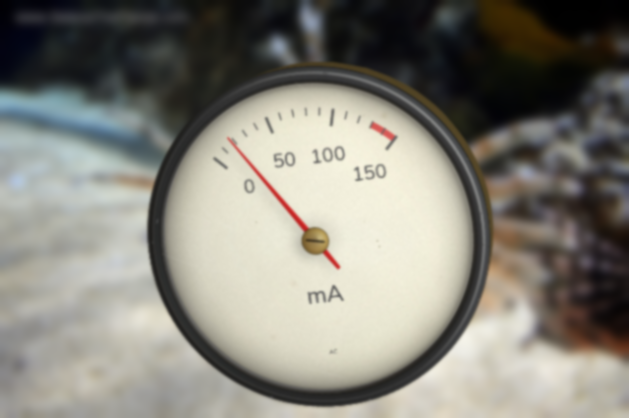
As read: **20** mA
